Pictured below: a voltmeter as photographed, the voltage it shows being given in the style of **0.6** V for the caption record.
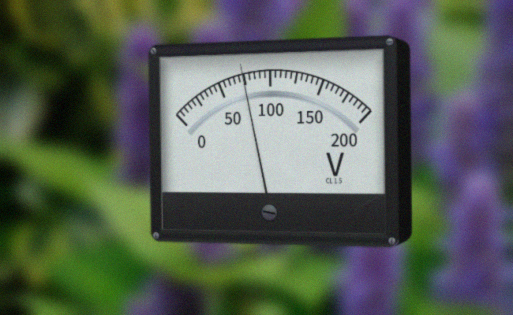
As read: **75** V
